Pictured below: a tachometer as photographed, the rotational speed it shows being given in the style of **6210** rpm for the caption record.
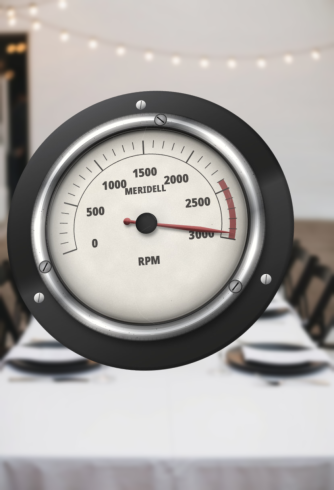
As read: **2950** rpm
